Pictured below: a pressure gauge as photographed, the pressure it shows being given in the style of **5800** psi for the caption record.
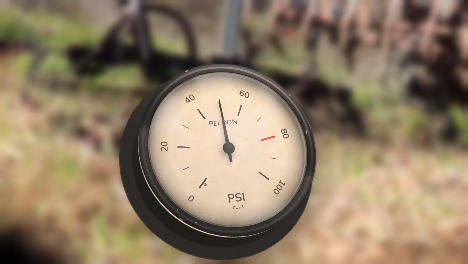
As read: **50** psi
